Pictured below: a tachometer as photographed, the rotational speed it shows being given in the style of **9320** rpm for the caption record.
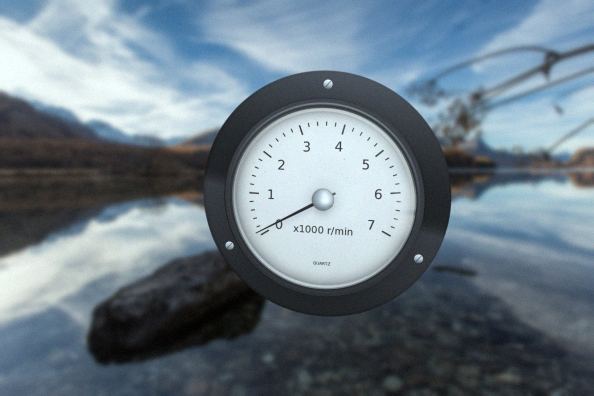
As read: **100** rpm
